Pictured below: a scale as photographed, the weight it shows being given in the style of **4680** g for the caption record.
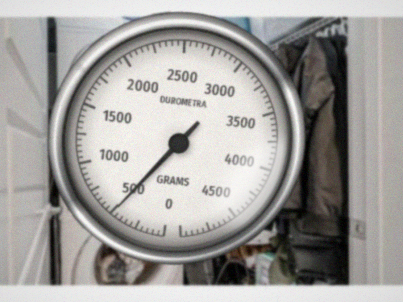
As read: **500** g
